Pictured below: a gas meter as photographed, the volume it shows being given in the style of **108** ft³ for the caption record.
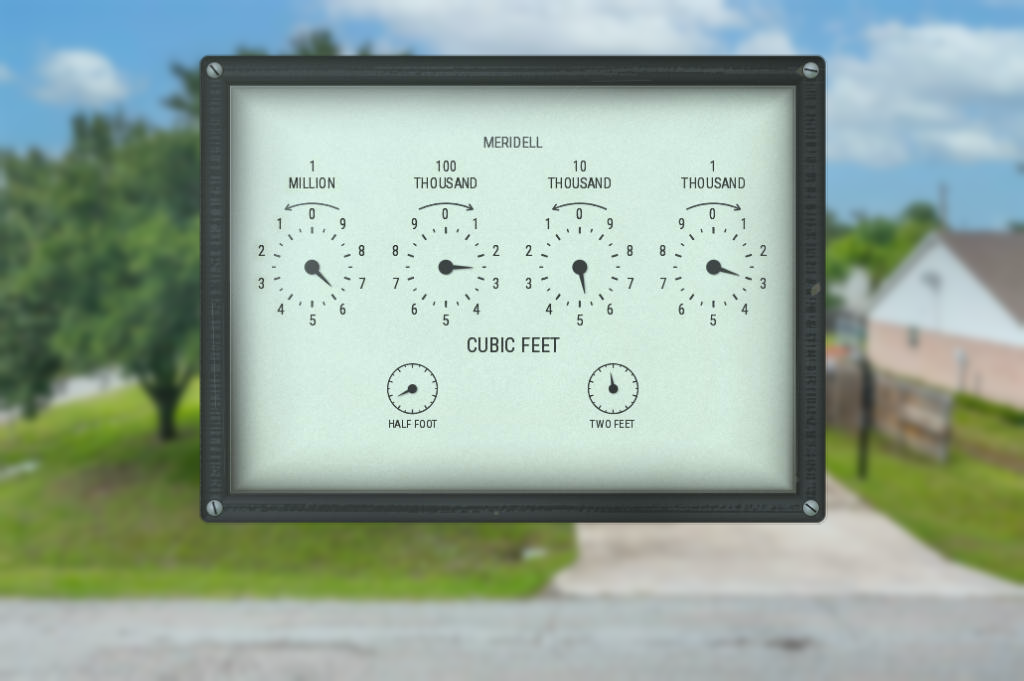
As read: **625300** ft³
